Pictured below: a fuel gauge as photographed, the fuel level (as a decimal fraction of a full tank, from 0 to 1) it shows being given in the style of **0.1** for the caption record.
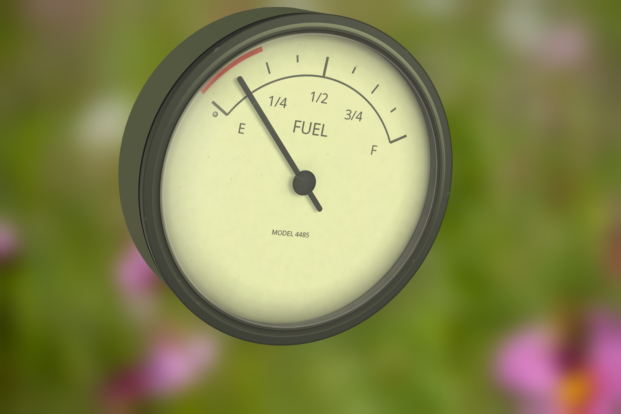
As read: **0.125**
